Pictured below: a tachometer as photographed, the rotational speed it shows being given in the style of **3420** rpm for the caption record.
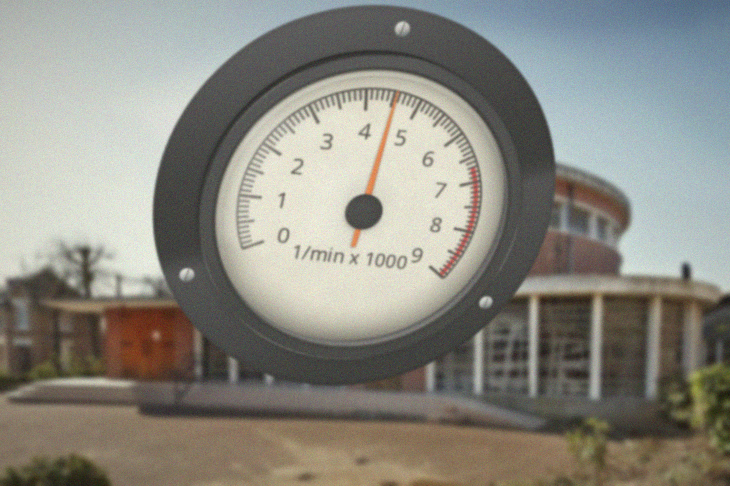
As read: **4500** rpm
